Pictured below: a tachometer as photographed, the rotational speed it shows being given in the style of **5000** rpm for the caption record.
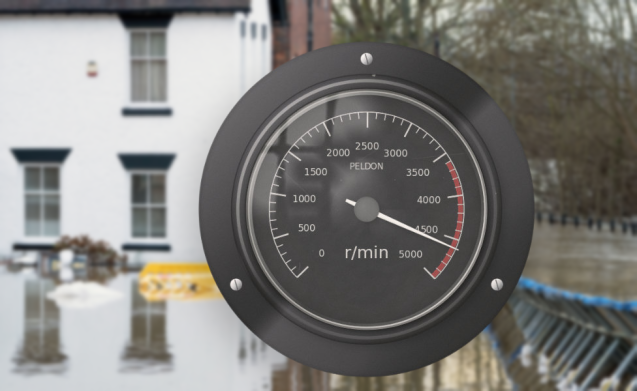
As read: **4600** rpm
